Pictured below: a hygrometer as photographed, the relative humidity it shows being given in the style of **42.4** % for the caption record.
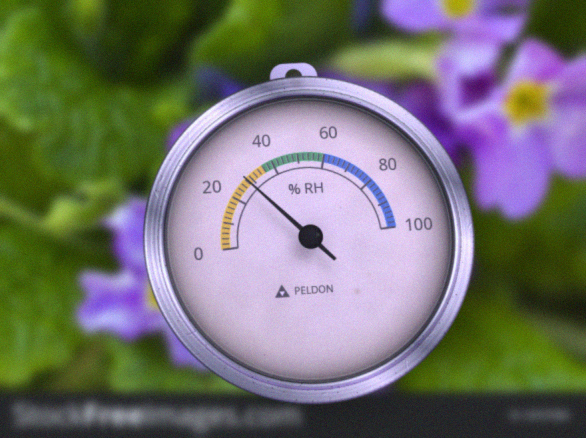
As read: **28** %
